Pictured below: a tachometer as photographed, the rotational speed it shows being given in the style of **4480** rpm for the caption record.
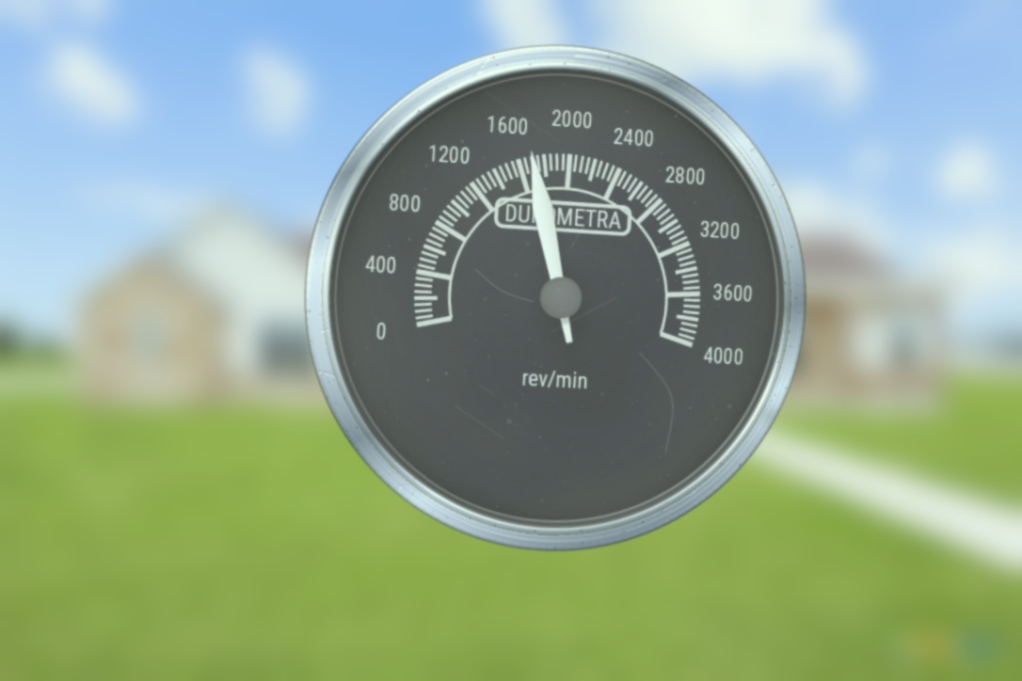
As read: **1700** rpm
